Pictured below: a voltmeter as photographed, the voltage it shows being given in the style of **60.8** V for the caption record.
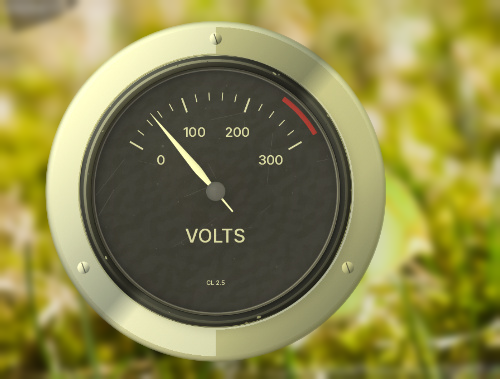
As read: **50** V
